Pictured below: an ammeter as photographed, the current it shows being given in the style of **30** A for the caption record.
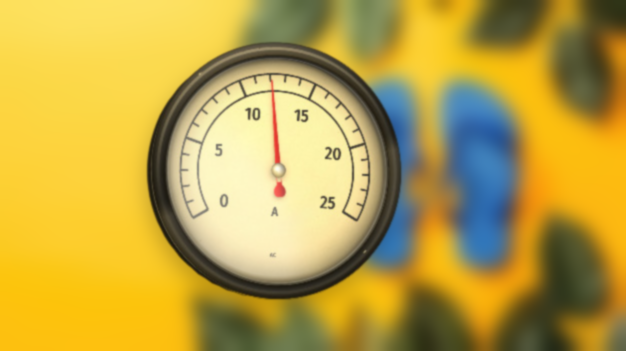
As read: **12** A
